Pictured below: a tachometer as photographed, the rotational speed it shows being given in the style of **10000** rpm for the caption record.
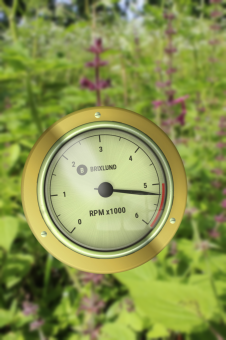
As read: **5250** rpm
